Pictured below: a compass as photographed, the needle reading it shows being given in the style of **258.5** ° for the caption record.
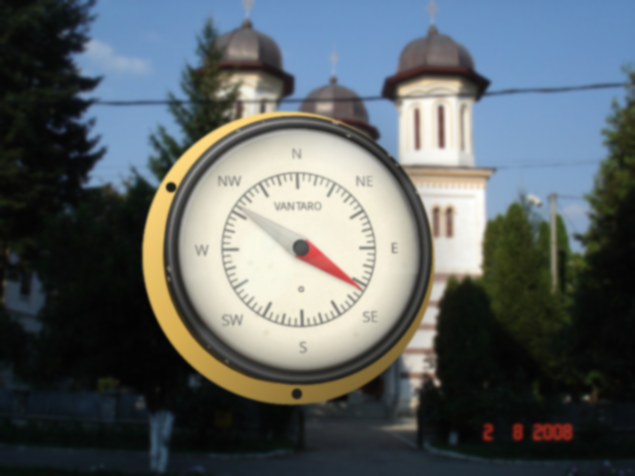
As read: **125** °
